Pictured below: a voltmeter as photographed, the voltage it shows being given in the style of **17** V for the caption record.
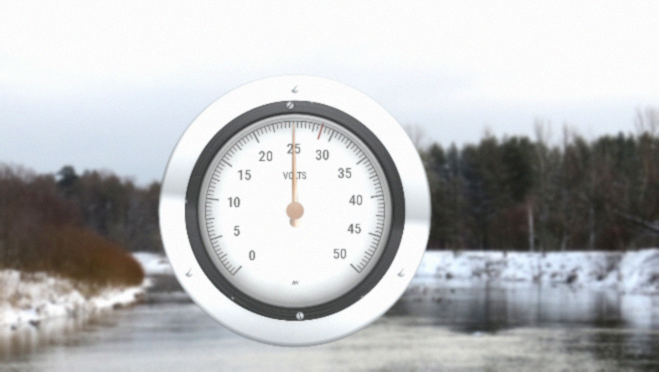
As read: **25** V
